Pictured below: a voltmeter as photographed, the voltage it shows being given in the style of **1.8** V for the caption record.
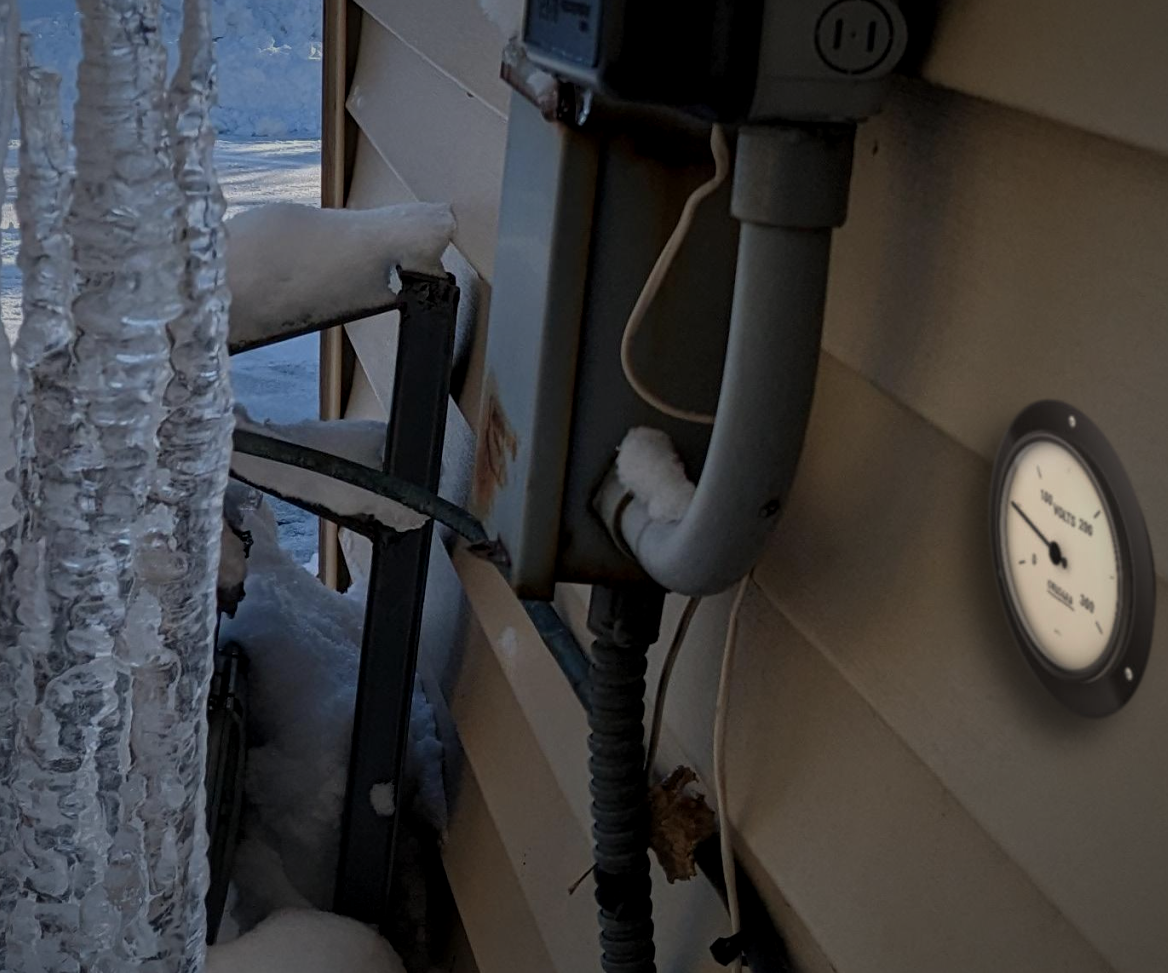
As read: **50** V
